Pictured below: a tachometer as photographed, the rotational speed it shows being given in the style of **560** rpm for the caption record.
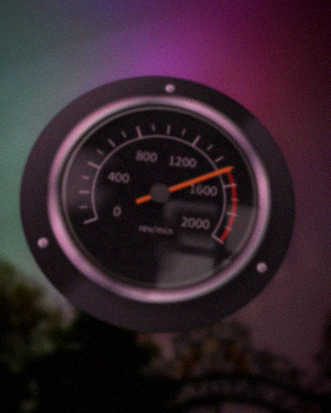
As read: **1500** rpm
